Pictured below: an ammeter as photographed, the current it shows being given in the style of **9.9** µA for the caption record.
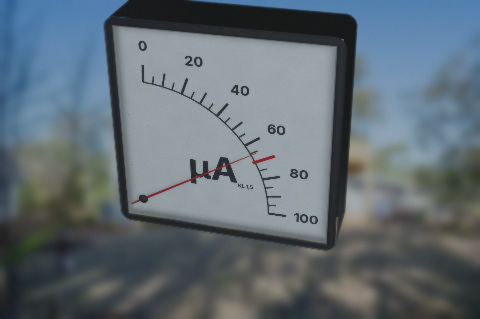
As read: **65** µA
